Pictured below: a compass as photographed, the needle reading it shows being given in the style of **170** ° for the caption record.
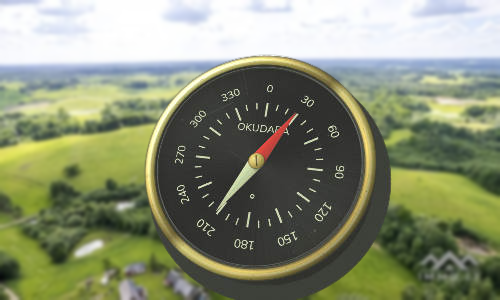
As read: **30** °
